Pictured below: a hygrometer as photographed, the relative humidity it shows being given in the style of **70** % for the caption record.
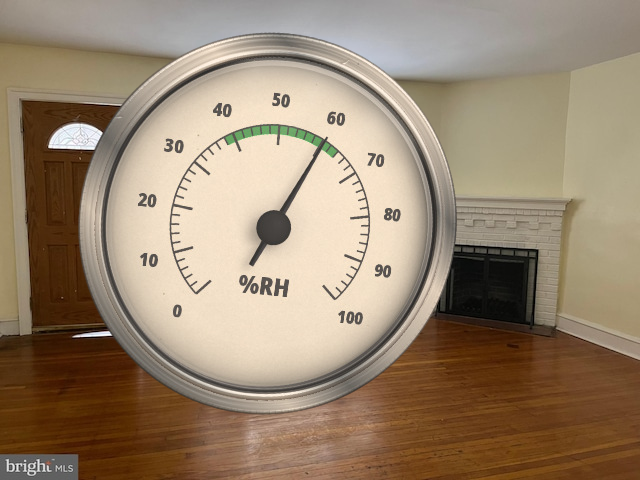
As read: **60** %
